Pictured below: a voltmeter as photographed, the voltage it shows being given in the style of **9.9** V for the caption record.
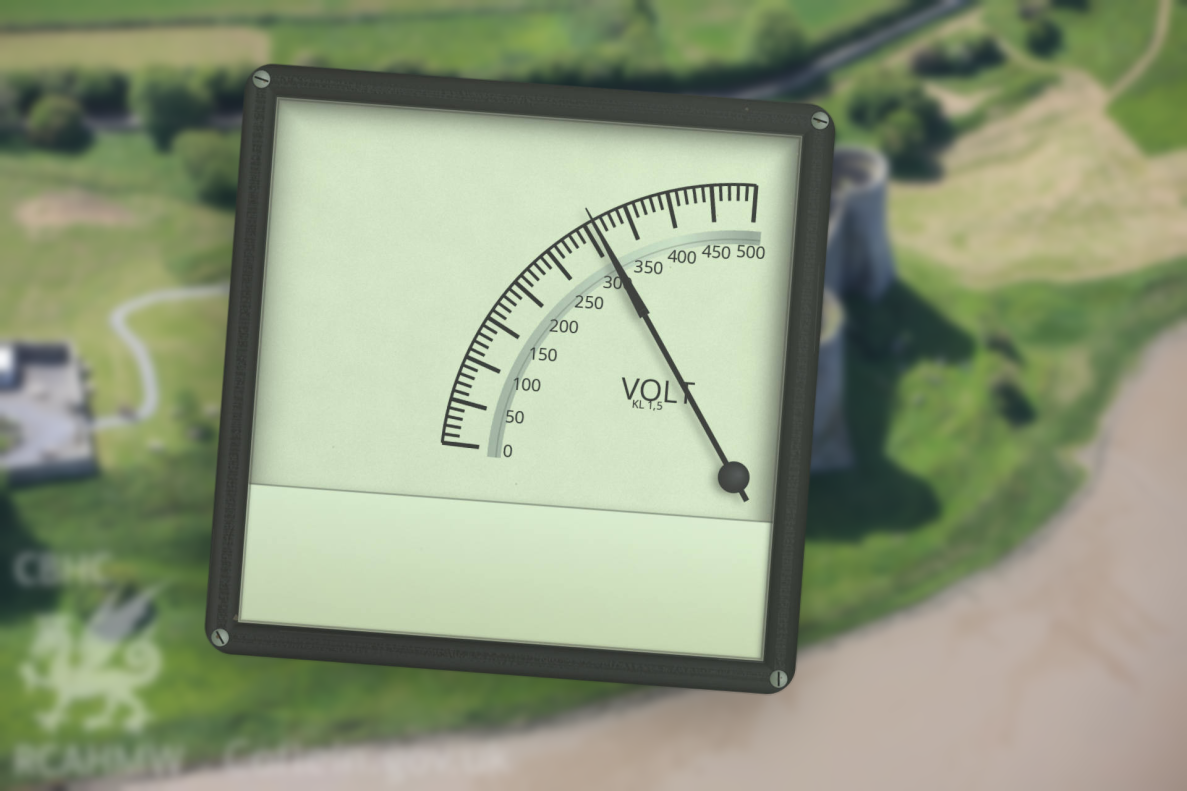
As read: **310** V
